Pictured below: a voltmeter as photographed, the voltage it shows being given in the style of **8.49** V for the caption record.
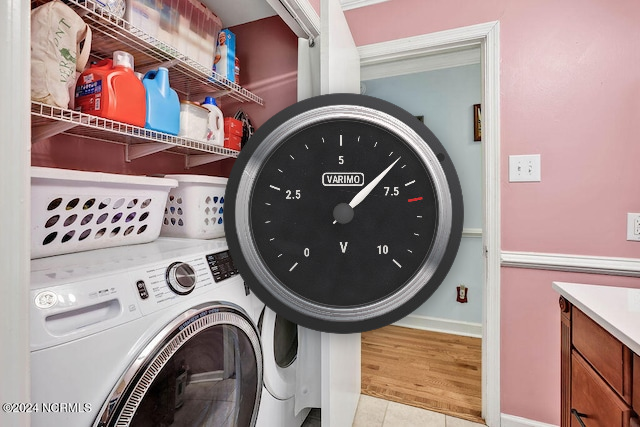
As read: **6.75** V
